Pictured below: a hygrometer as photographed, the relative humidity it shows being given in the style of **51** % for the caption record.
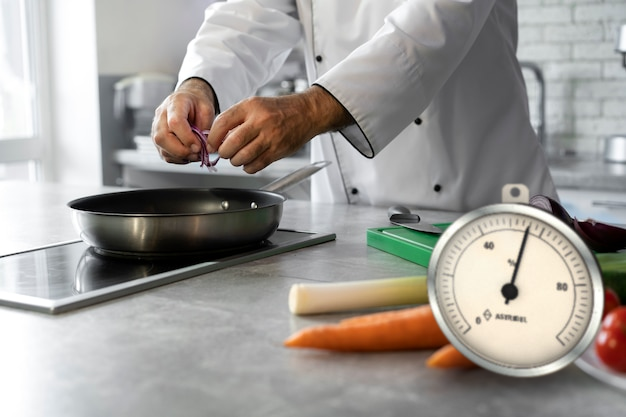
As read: **56** %
